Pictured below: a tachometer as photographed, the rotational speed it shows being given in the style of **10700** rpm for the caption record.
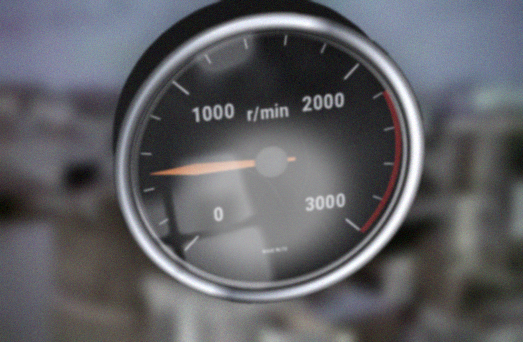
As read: **500** rpm
